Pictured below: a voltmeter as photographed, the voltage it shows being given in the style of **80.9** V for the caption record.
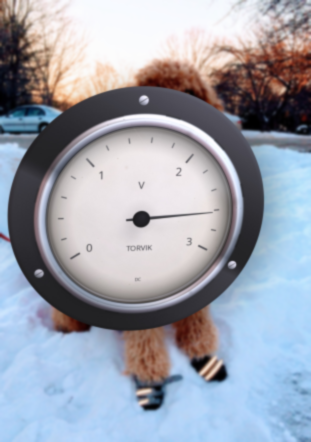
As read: **2.6** V
